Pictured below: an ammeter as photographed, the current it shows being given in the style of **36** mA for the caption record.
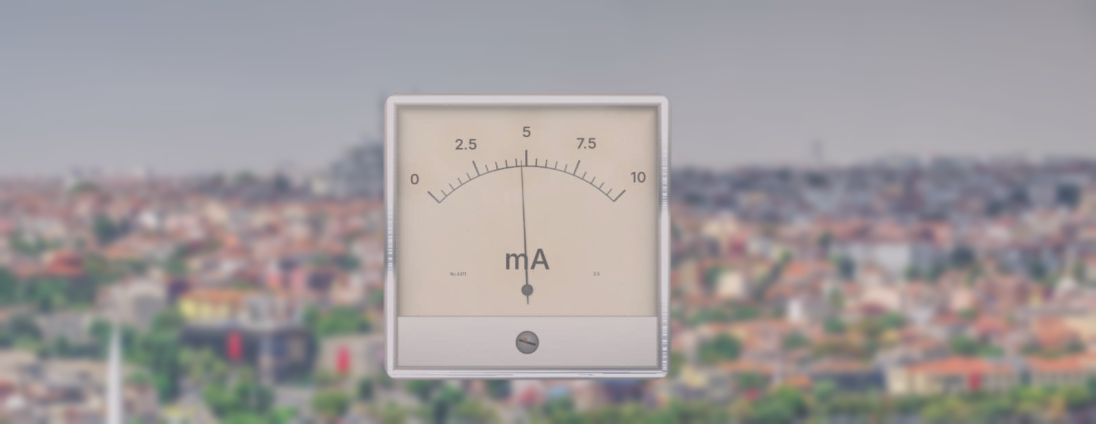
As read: **4.75** mA
